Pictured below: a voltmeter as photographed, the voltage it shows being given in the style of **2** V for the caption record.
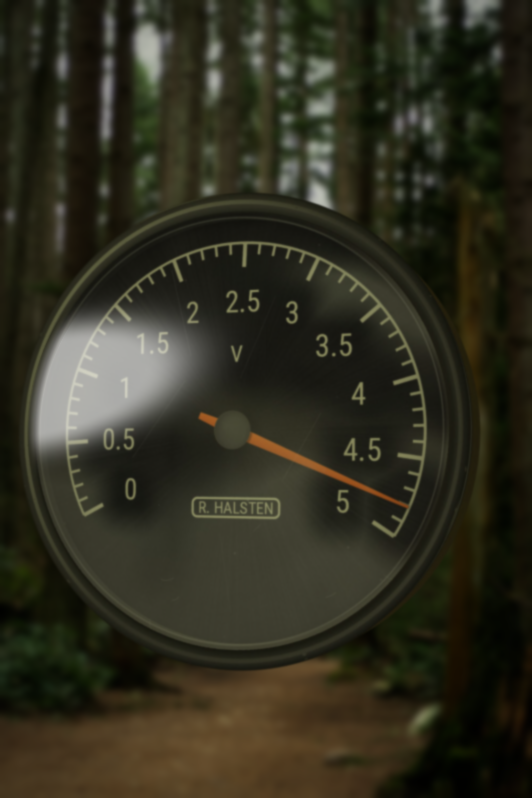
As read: **4.8** V
